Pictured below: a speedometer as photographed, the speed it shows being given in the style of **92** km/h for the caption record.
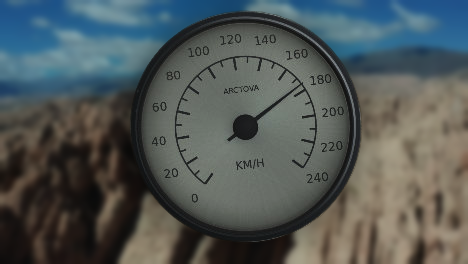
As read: **175** km/h
